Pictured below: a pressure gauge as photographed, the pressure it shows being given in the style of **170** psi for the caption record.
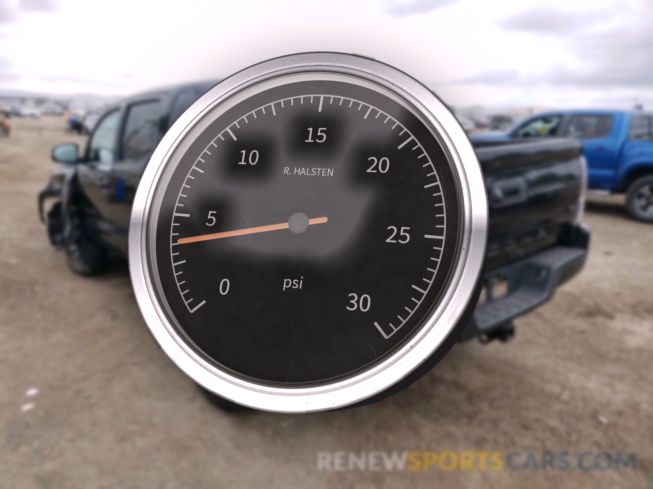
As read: **3.5** psi
